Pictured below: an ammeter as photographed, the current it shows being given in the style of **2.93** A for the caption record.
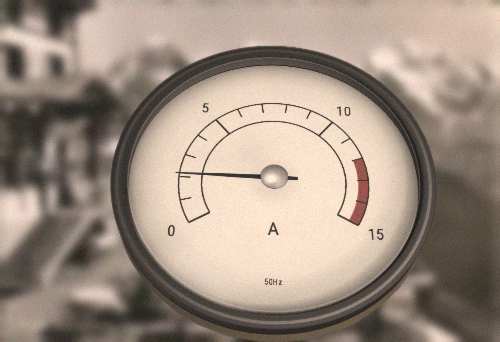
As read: **2** A
